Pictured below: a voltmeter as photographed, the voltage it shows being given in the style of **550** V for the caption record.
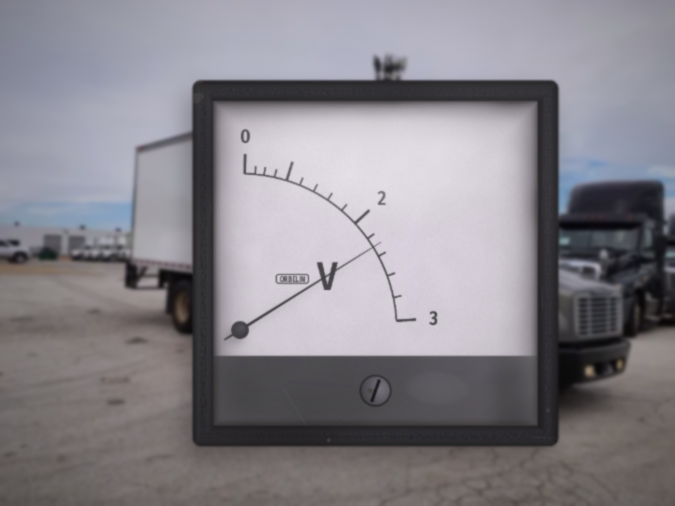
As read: **2.3** V
